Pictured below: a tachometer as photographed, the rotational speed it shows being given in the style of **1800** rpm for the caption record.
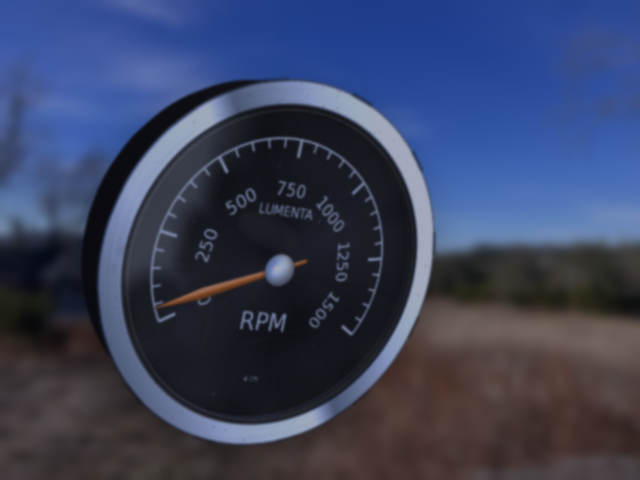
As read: **50** rpm
